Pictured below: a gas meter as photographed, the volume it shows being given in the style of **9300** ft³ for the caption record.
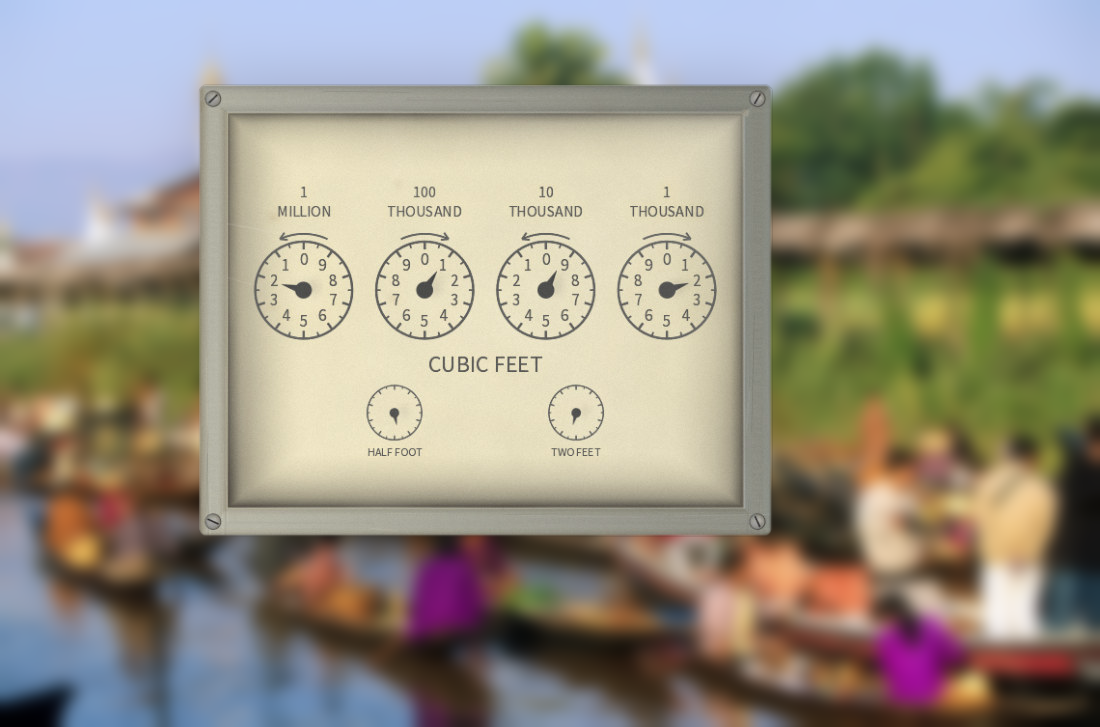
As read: **209200** ft³
